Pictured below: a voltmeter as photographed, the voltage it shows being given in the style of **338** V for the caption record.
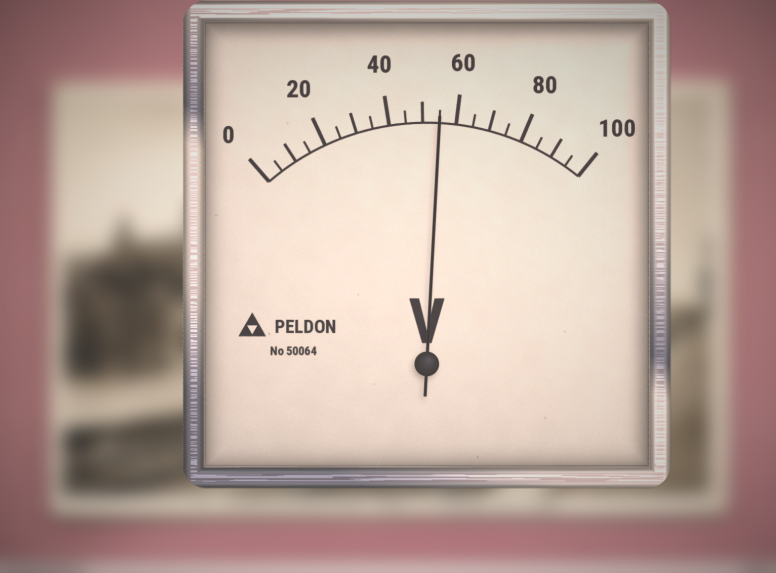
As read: **55** V
